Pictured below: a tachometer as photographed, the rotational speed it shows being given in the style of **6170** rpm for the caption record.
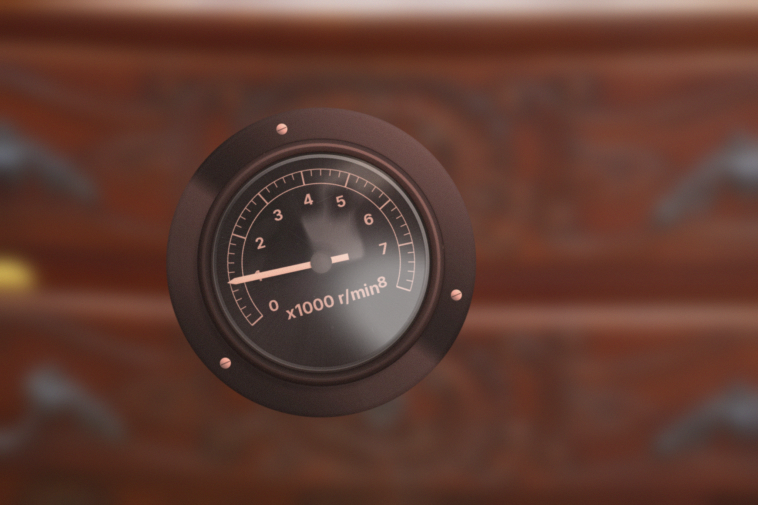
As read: **1000** rpm
